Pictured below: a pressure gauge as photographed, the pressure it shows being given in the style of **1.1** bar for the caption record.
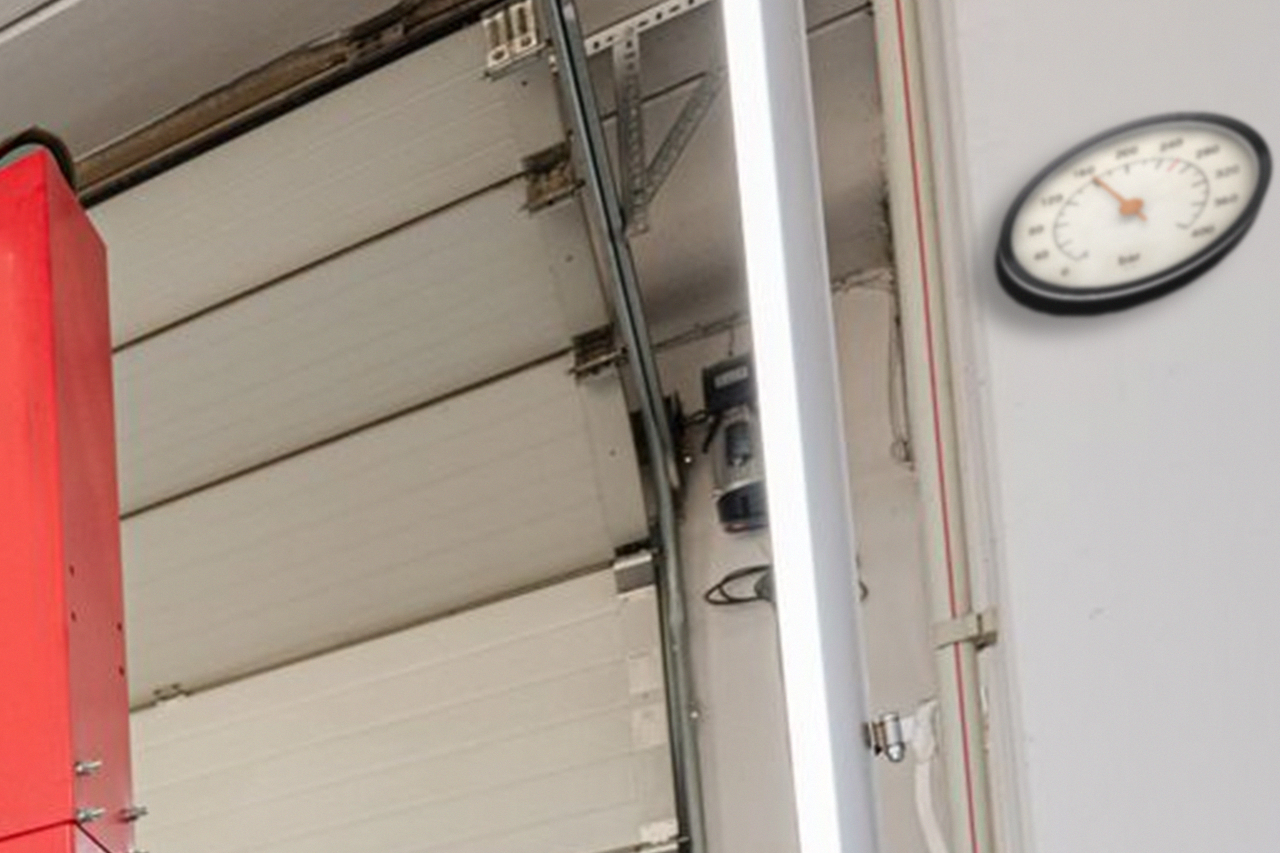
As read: **160** bar
